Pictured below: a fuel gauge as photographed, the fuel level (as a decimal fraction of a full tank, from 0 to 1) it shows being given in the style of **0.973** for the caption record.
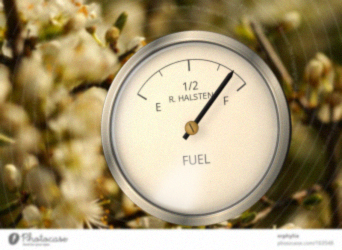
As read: **0.875**
